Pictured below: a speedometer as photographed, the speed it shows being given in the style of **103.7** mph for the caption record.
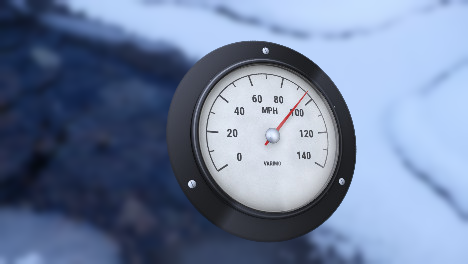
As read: **95** mph
